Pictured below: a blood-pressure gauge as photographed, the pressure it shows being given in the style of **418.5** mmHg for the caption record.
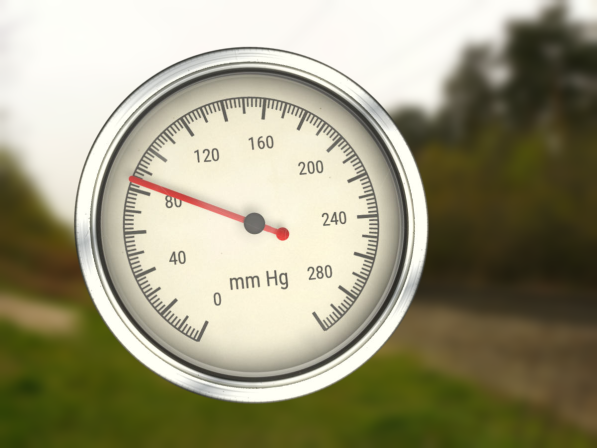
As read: **84** mmHg
